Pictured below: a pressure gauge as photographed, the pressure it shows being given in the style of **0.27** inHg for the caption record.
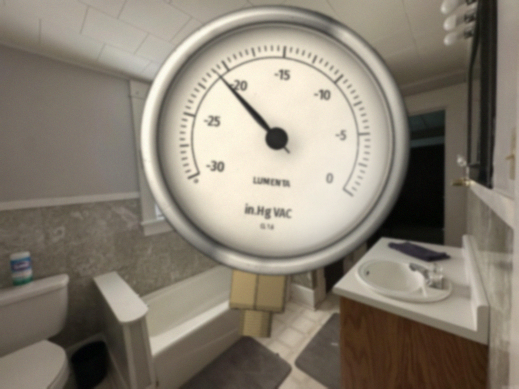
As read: **-21** inHg
